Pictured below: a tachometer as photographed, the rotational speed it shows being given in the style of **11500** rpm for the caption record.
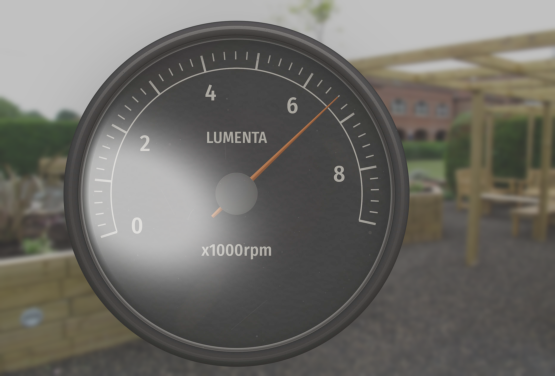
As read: **6600** rpm
